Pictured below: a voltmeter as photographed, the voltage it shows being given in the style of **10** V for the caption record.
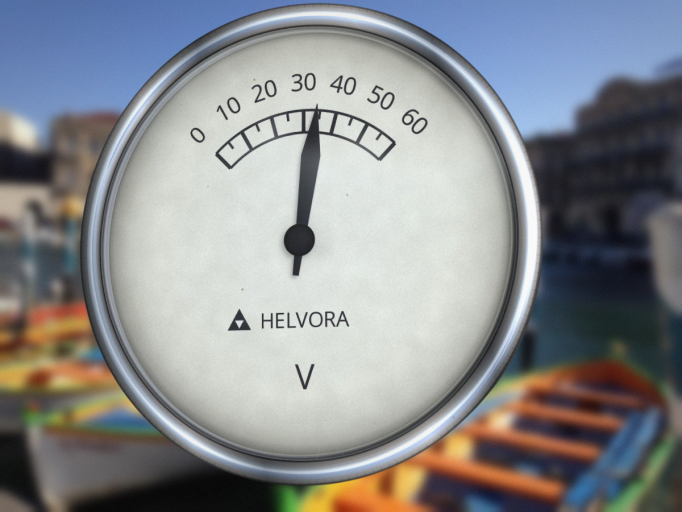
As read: **35** V
